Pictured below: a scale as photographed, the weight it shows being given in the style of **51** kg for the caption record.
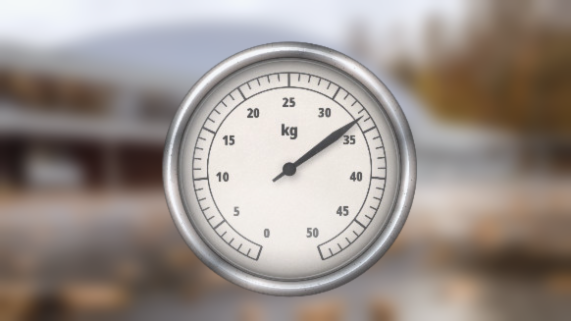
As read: **33.5** kg
